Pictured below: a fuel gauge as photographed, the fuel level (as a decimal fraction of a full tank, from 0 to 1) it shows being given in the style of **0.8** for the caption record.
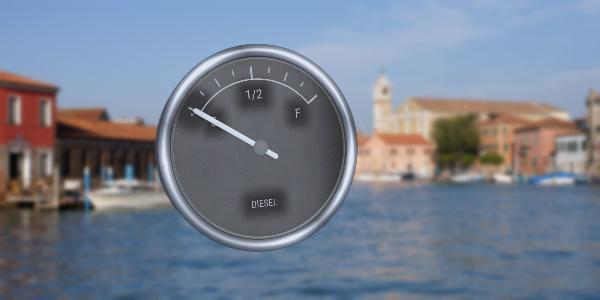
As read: **0**
